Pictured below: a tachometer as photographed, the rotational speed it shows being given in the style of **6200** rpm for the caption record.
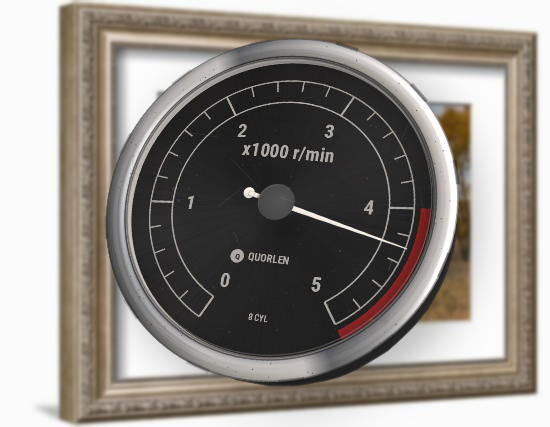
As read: **4300** rpm
